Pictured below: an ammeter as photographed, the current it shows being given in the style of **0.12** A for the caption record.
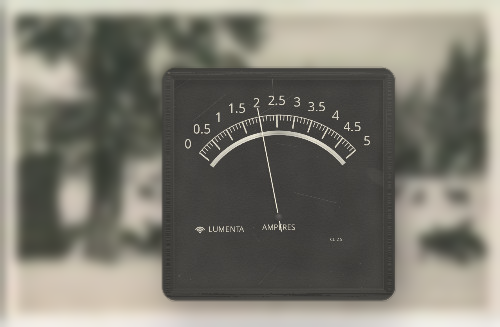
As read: **2** A
